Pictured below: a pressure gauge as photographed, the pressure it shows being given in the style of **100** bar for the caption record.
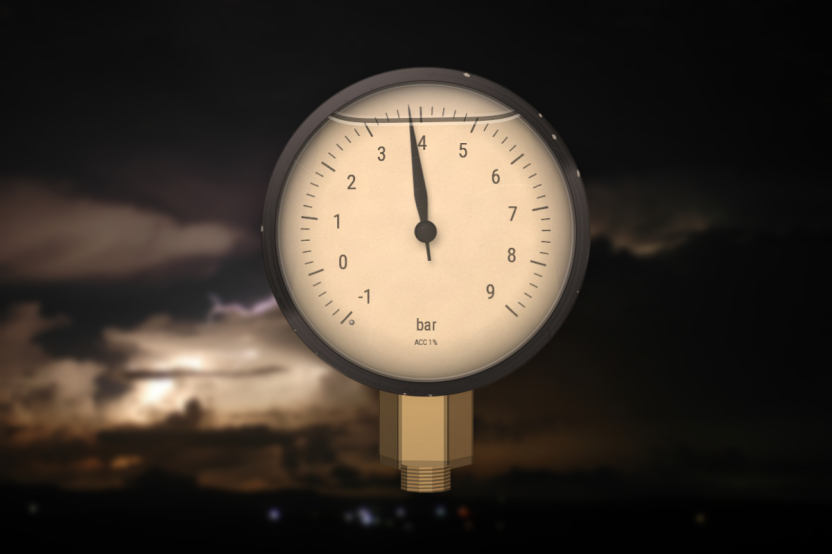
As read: **3.8** bar
